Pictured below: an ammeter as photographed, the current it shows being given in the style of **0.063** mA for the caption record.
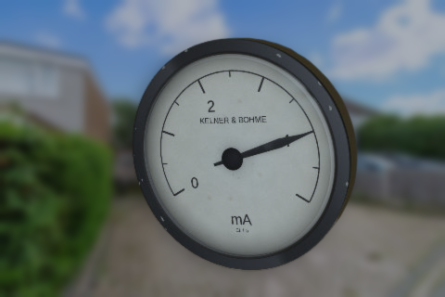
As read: **4** mA
